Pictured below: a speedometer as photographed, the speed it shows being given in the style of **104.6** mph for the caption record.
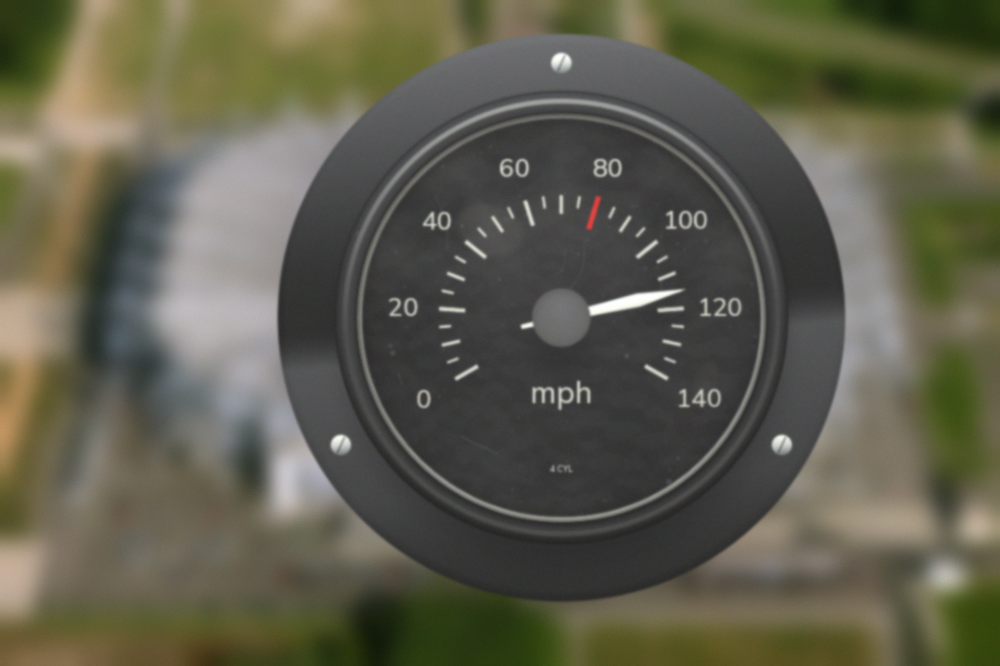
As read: **115** mph
